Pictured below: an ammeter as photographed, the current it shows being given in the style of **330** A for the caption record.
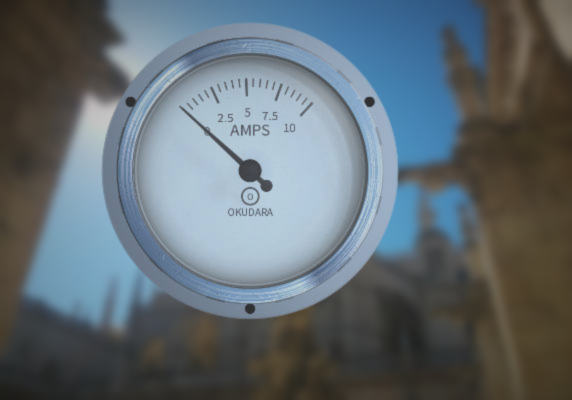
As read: **0** A
